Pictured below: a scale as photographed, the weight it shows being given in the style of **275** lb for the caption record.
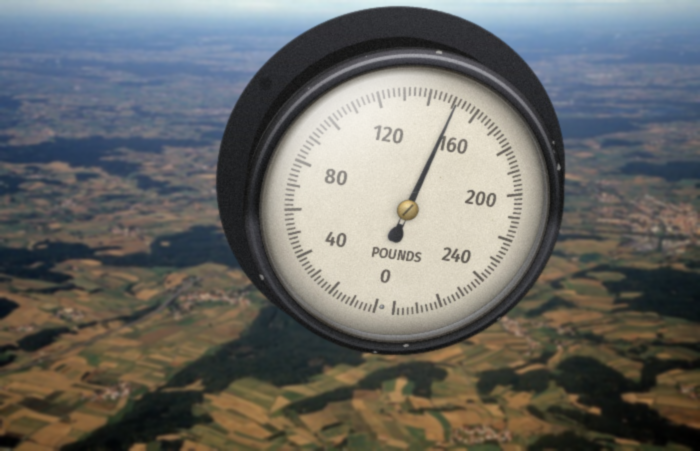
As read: **150** lb
